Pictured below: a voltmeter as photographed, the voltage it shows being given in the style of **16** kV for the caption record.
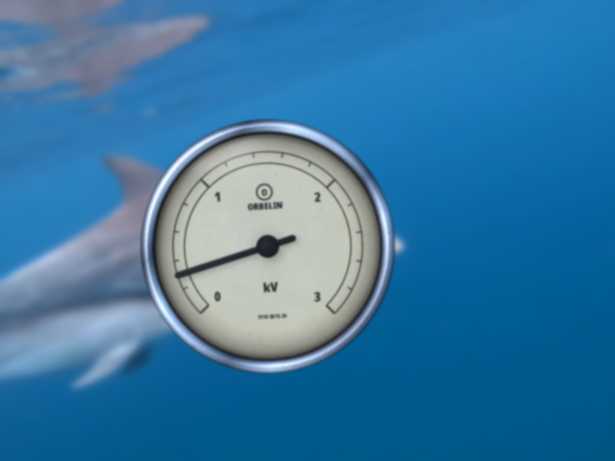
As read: **0.3** kV
